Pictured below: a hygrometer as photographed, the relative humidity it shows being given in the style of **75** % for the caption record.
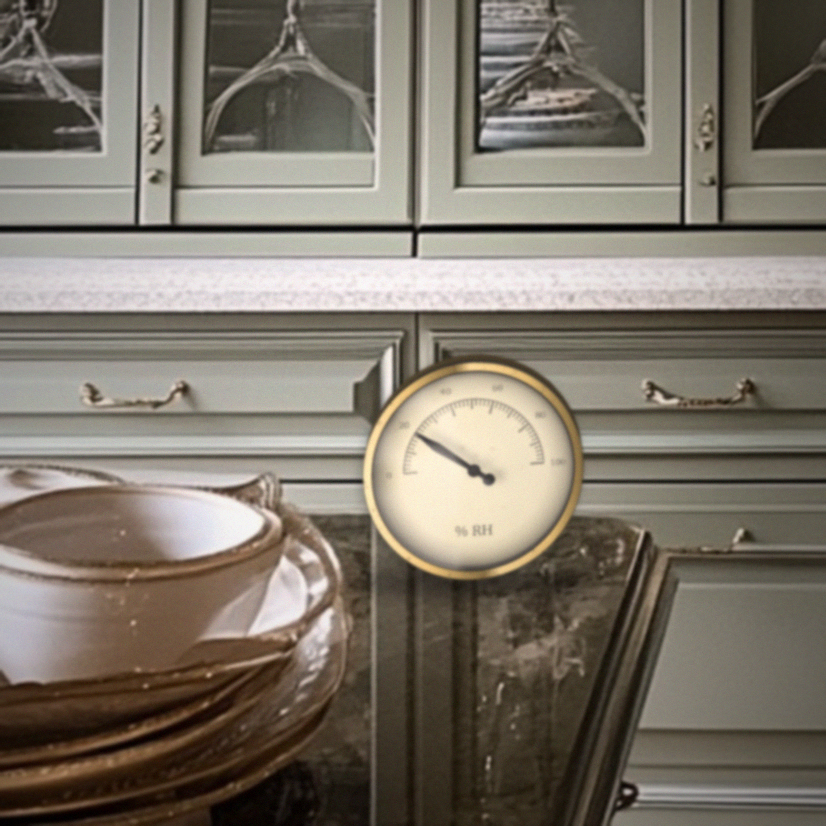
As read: **20** %
